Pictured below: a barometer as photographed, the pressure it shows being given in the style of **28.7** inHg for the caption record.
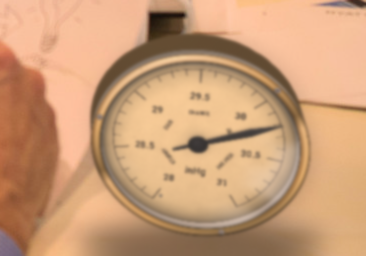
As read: **30.2** inHg
